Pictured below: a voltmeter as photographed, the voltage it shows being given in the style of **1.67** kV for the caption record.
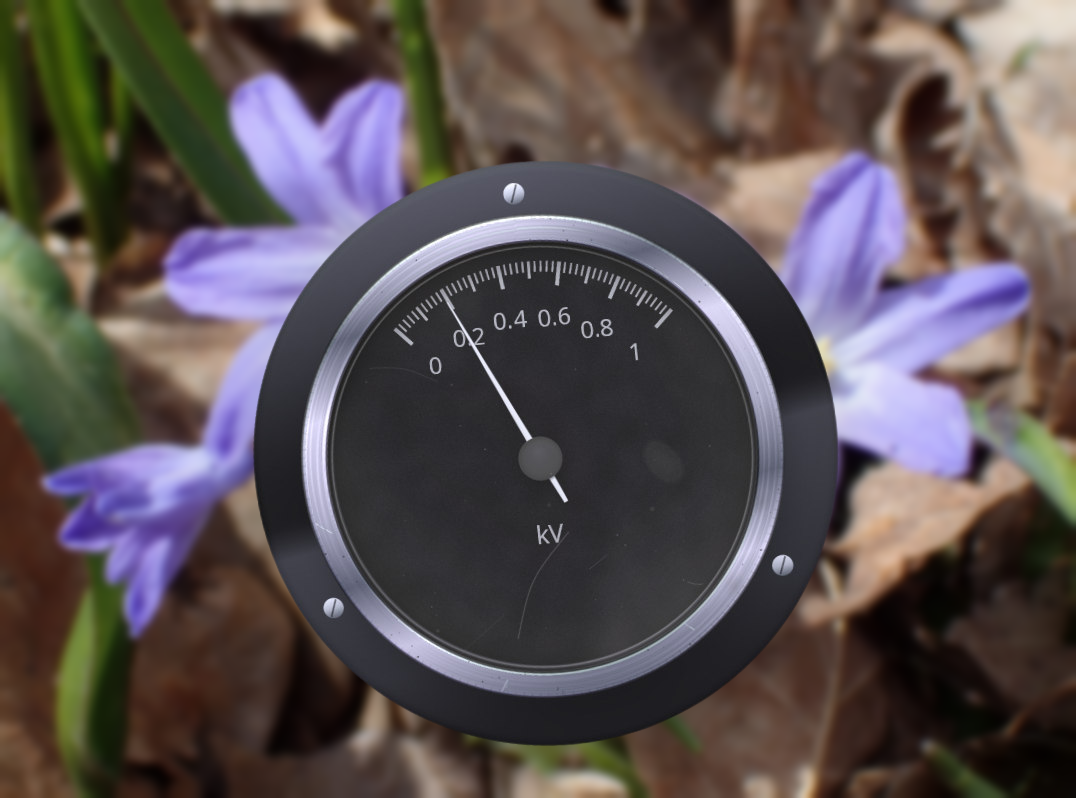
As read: **0.2** kV
